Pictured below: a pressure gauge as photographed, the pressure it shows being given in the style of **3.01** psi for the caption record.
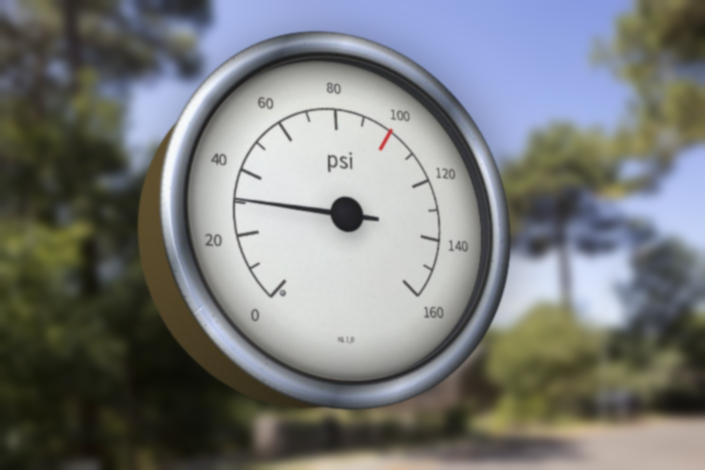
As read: **30** psi
